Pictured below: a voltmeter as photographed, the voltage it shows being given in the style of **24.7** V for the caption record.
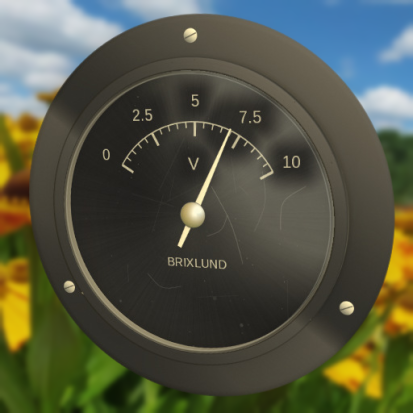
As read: **7** V
